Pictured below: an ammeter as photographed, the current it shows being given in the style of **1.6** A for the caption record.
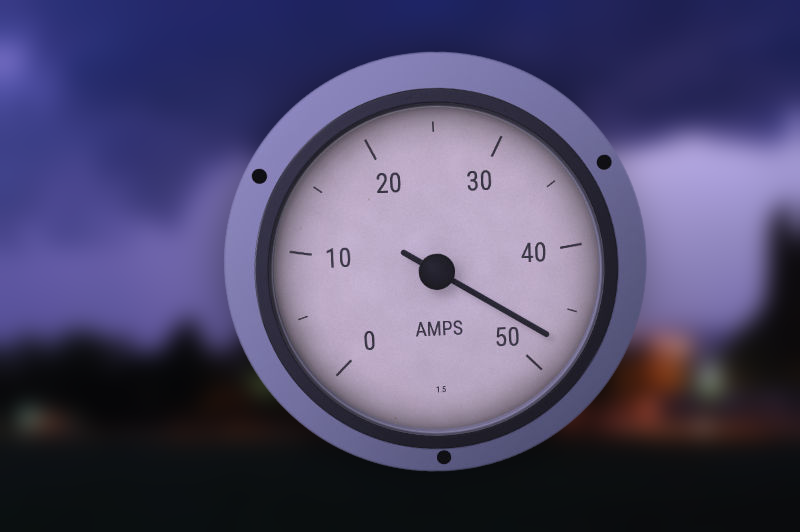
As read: **47.5** A
